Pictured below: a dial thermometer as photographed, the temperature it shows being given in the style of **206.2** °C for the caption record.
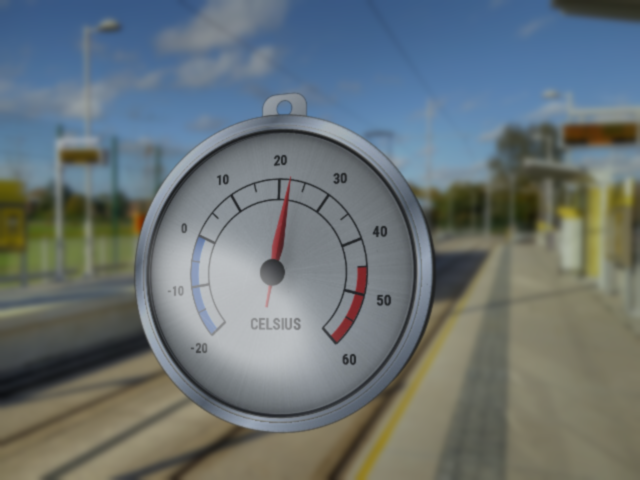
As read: **22.5** °C
